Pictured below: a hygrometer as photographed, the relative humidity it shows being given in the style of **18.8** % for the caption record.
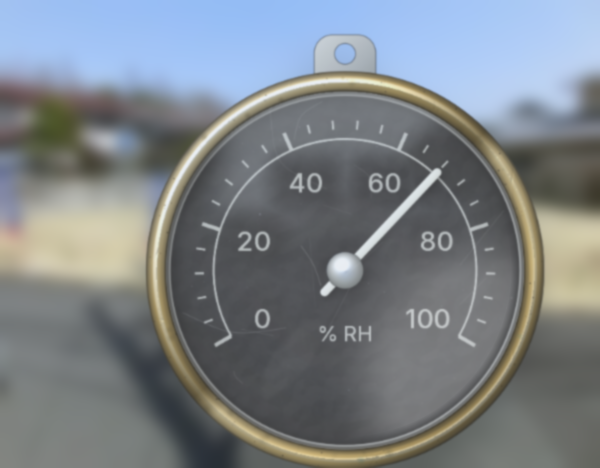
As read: **68** %
